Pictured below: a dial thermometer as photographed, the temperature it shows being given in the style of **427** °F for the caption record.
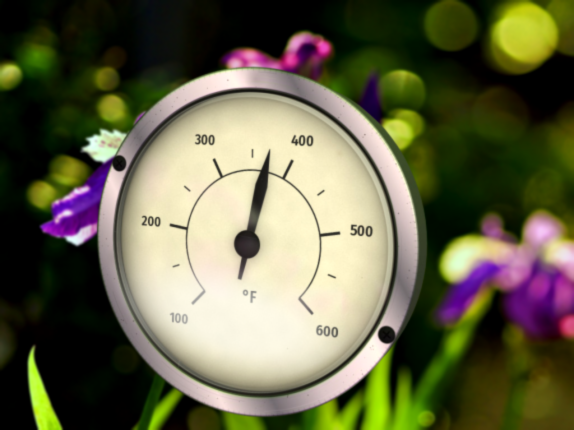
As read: **375** °F
